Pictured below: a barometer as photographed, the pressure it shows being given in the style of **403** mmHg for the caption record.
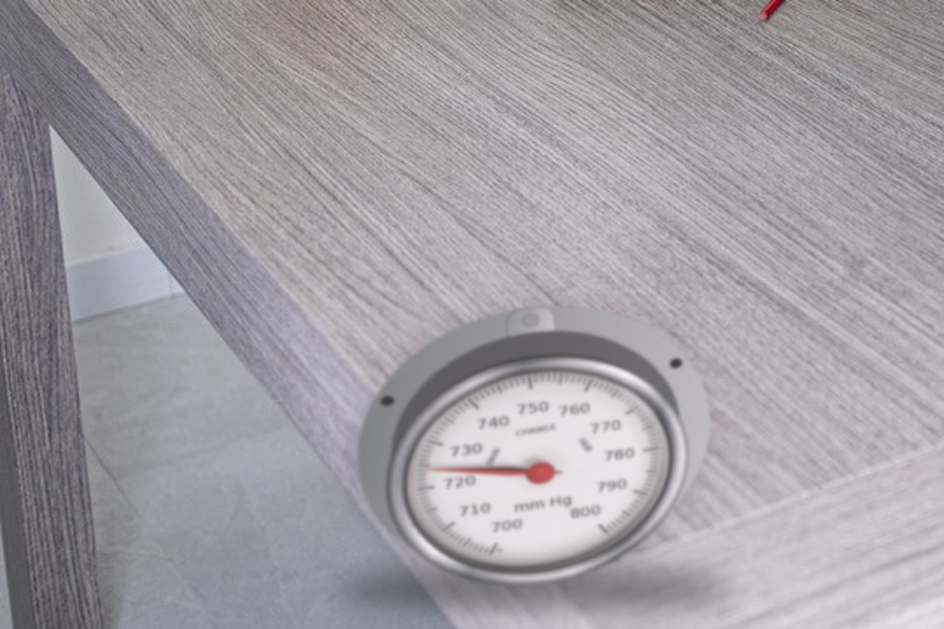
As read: **725** mmHg
